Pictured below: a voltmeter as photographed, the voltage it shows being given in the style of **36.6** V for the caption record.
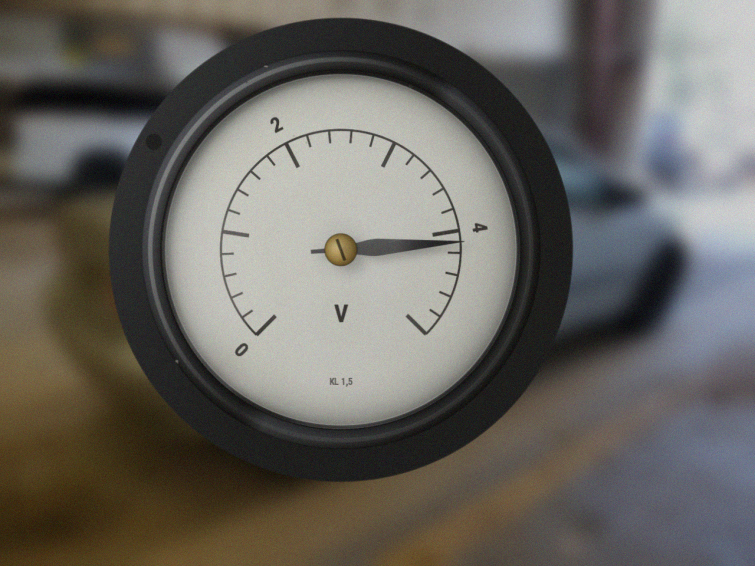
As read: **4.1** V
